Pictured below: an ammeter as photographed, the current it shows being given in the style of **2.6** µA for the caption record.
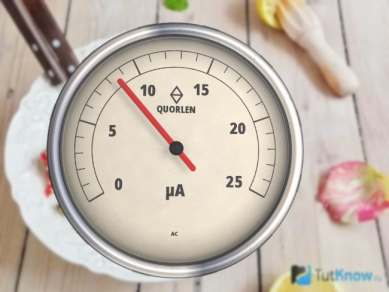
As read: **8.5** µA
